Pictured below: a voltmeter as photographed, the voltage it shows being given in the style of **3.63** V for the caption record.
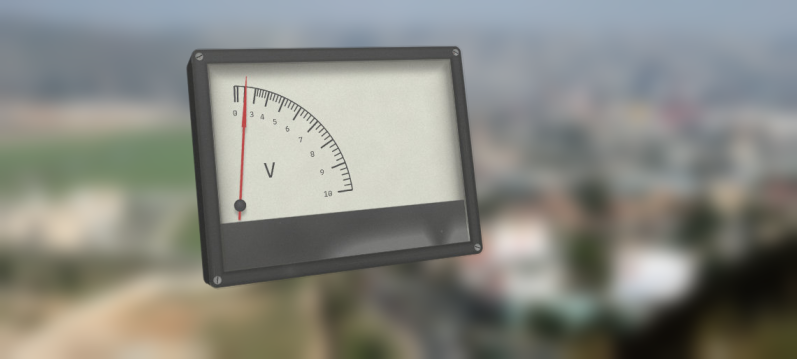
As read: **2** V
